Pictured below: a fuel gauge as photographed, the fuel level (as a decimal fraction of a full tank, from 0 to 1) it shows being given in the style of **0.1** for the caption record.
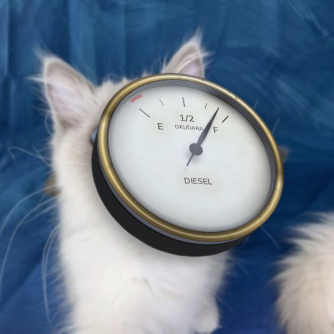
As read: **0.875**
